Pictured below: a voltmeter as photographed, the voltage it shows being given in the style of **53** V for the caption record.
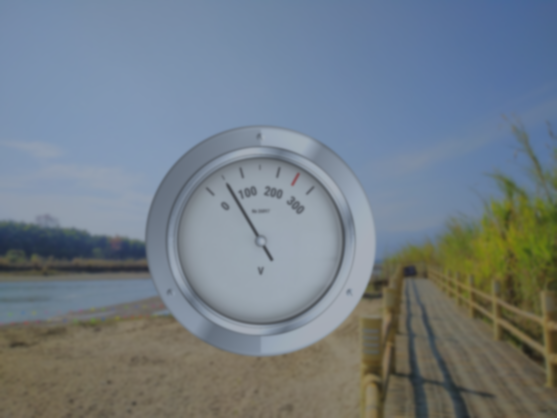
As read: **50** V
